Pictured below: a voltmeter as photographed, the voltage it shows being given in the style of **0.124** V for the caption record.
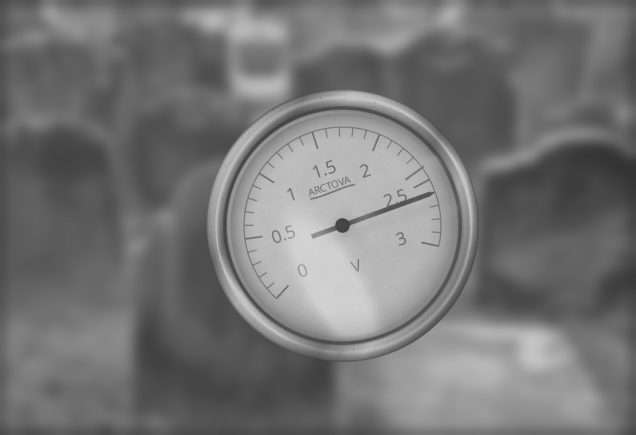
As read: **2.6** V
